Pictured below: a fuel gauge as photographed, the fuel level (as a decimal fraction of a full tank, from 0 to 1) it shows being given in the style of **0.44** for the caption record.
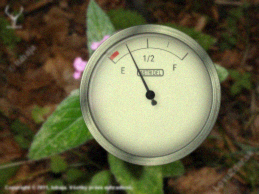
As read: **0.25**
